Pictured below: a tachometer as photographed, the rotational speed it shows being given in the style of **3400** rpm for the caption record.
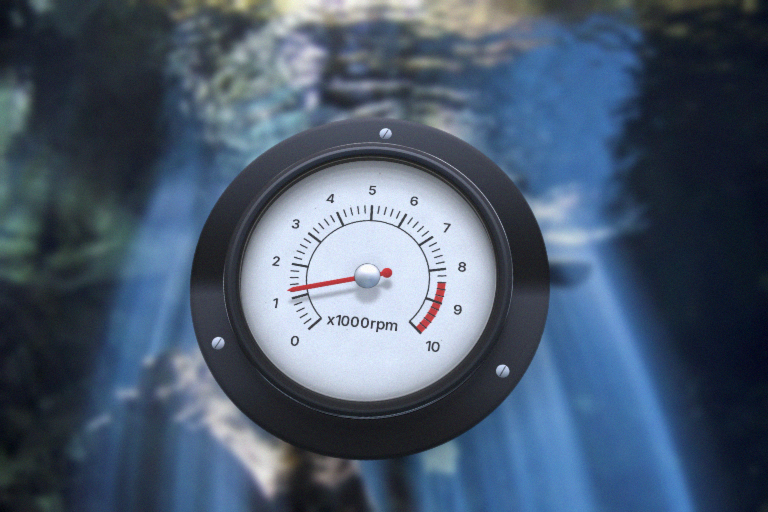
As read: **1200** rpm
